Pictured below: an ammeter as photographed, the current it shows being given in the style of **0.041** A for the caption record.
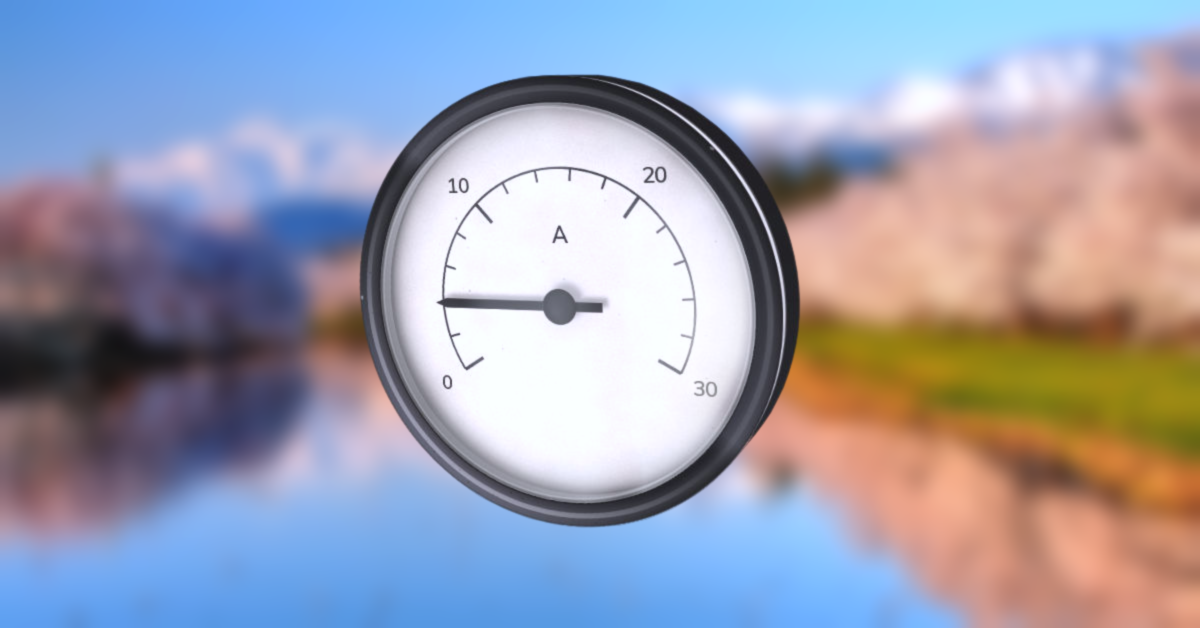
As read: **4** A
